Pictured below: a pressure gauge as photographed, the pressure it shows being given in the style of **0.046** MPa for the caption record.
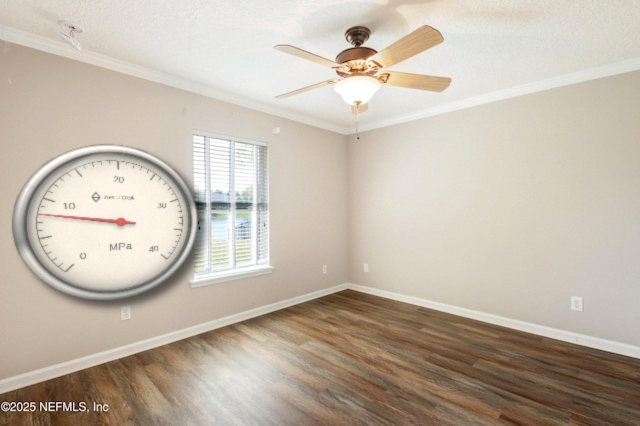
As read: **8** MPa
